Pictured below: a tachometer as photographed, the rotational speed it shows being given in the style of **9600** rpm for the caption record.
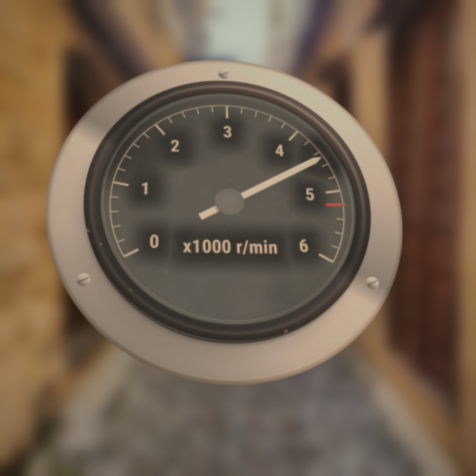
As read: **4500** rpm
